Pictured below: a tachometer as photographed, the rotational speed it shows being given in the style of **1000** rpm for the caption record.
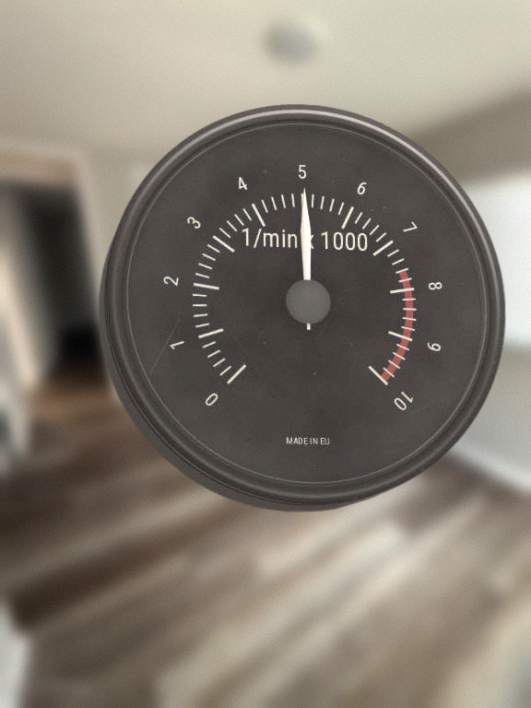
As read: **5000** rpm
